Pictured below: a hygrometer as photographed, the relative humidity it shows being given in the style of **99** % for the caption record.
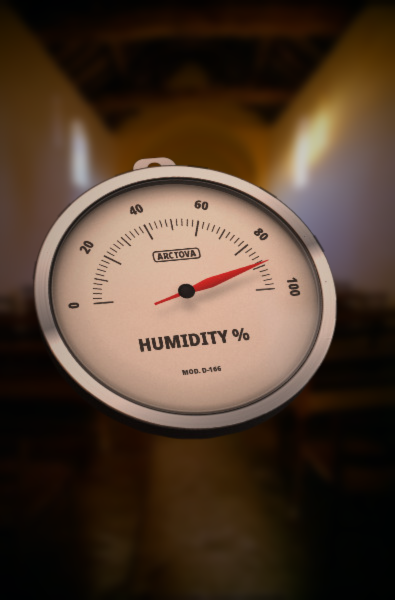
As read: **90** %
